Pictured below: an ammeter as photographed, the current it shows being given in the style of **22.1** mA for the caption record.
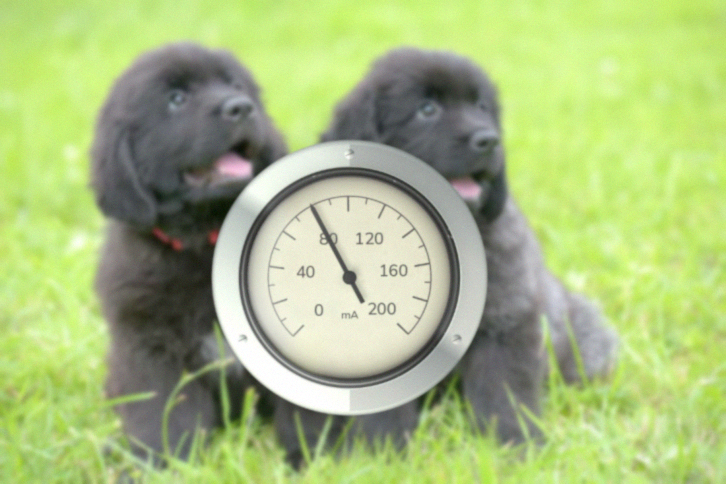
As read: **80** mA
